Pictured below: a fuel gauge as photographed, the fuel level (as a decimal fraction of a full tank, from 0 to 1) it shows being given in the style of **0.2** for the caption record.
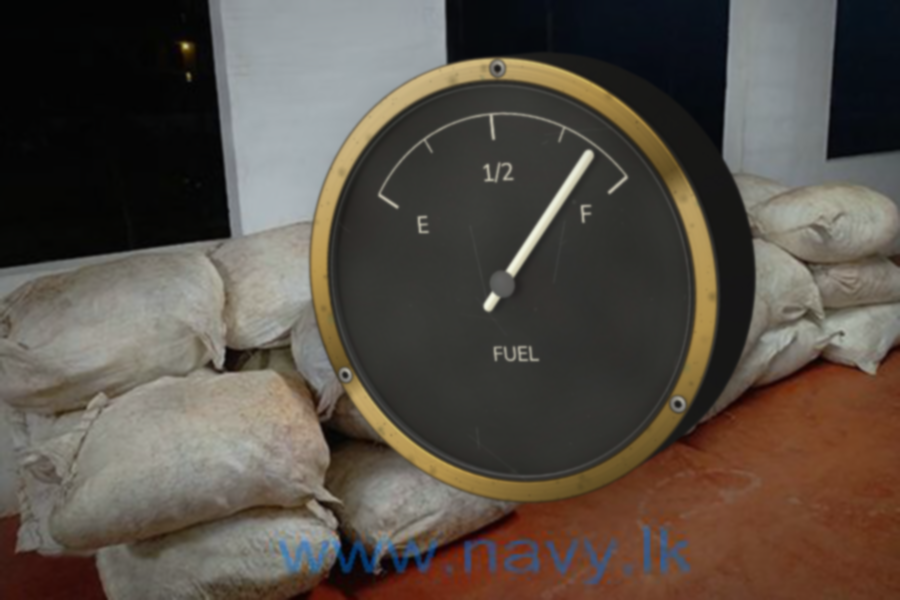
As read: **0.875**
